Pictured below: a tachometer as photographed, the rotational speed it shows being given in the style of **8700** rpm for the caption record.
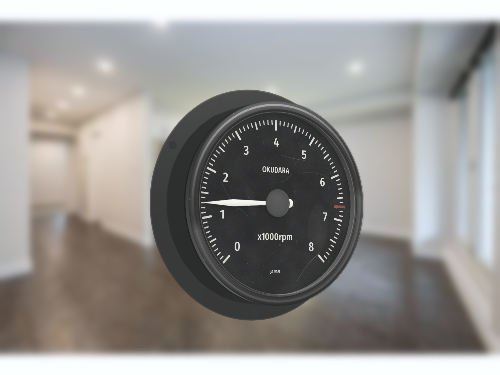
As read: **1300** rpm
